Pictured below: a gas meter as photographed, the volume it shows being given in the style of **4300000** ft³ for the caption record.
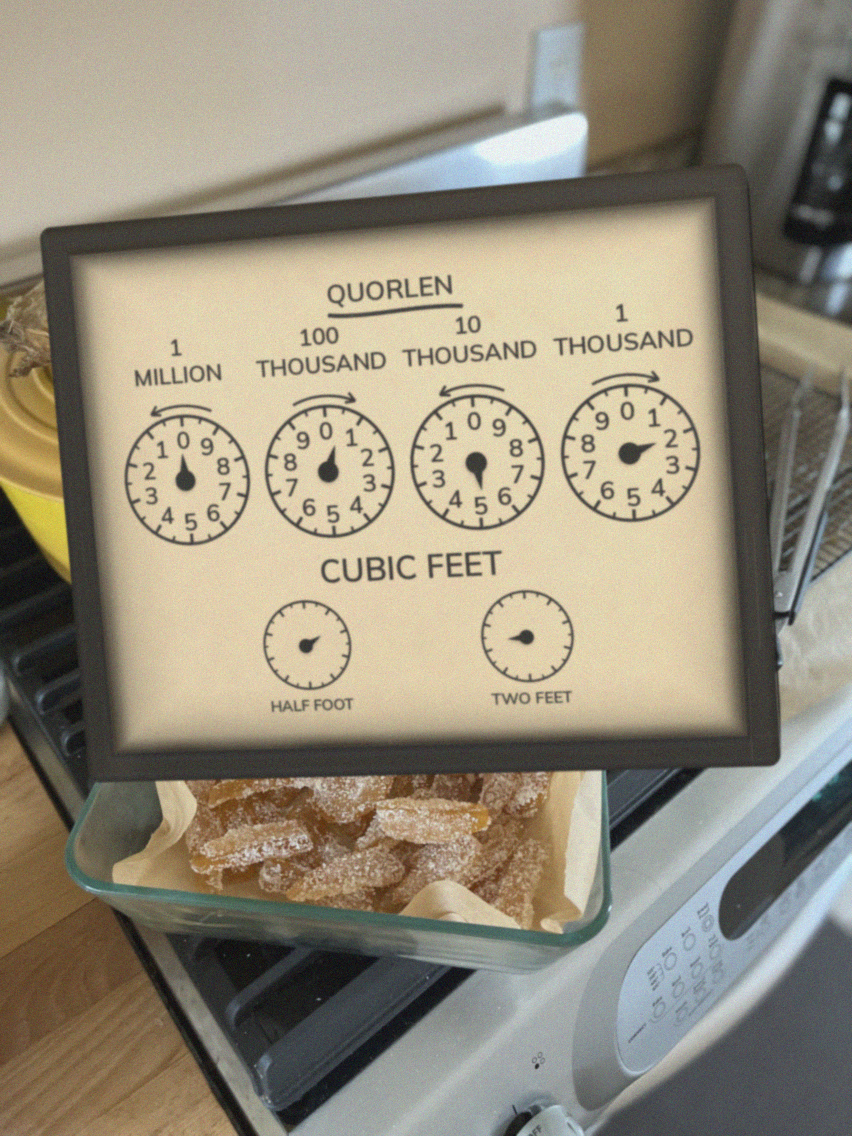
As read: **5200** ft³
